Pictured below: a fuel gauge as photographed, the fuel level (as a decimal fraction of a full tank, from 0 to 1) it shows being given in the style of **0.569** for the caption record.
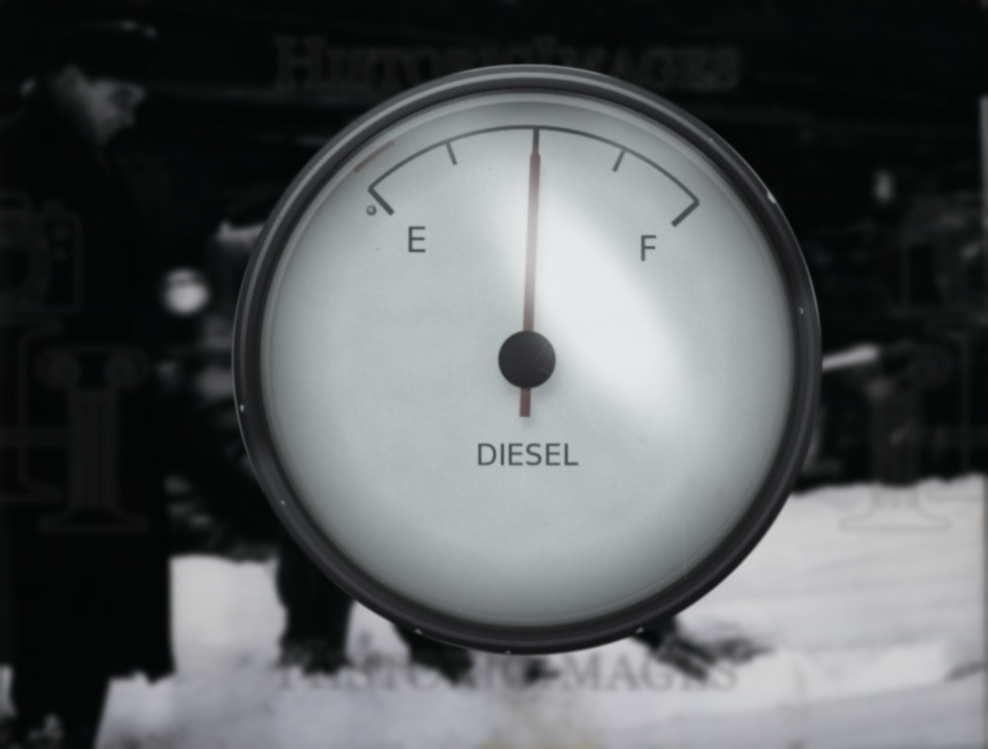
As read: **0.5**
